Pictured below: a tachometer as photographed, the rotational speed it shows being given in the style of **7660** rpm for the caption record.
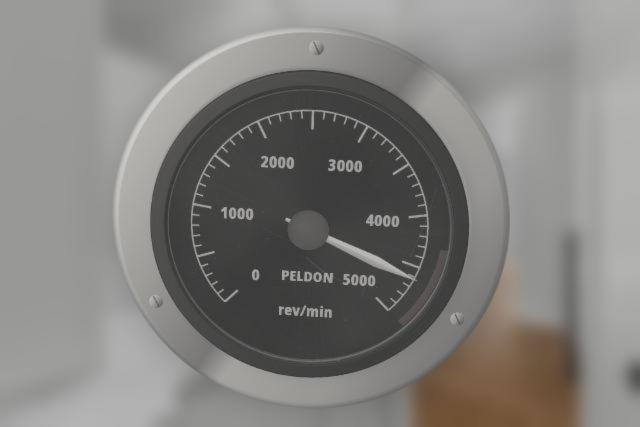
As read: **4600** rpm
